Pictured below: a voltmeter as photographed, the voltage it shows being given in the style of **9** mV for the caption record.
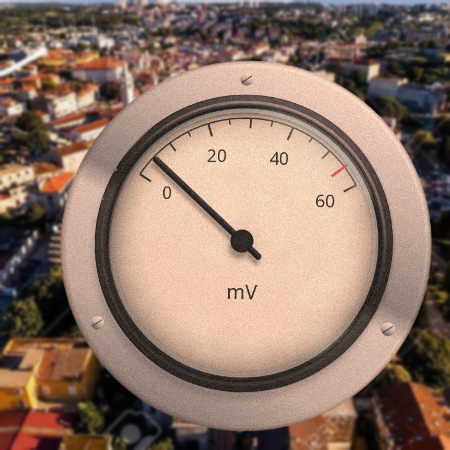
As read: **5** mV
